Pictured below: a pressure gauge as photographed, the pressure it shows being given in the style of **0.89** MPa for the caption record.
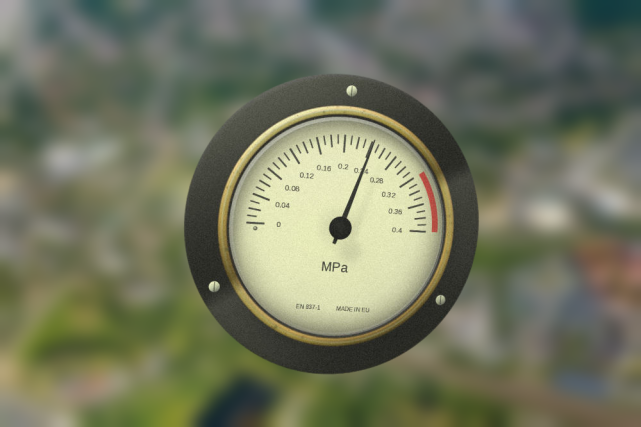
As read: **0.24** MPa
